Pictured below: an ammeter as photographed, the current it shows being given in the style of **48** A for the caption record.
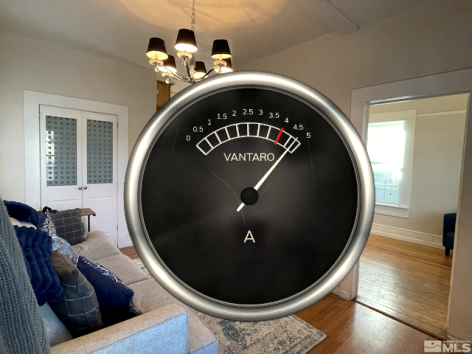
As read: **4.75** A
